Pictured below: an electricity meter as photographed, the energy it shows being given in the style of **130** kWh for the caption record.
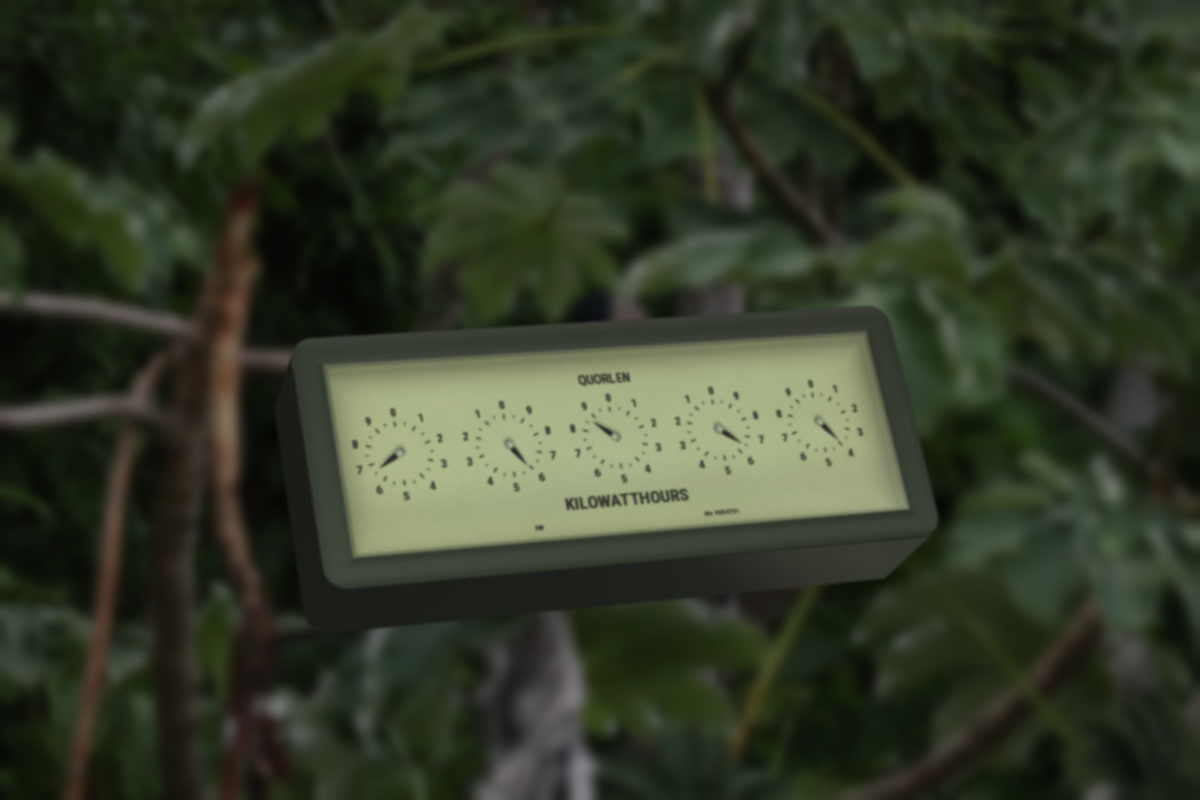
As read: **65864** kWh
